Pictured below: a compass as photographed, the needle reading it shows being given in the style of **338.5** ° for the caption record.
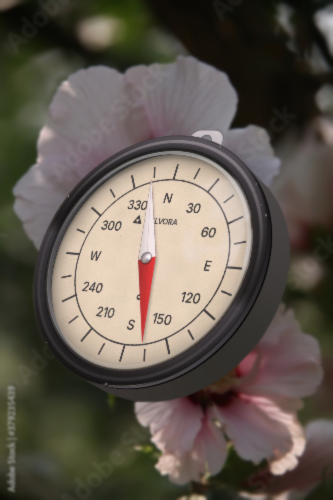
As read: **165** °
